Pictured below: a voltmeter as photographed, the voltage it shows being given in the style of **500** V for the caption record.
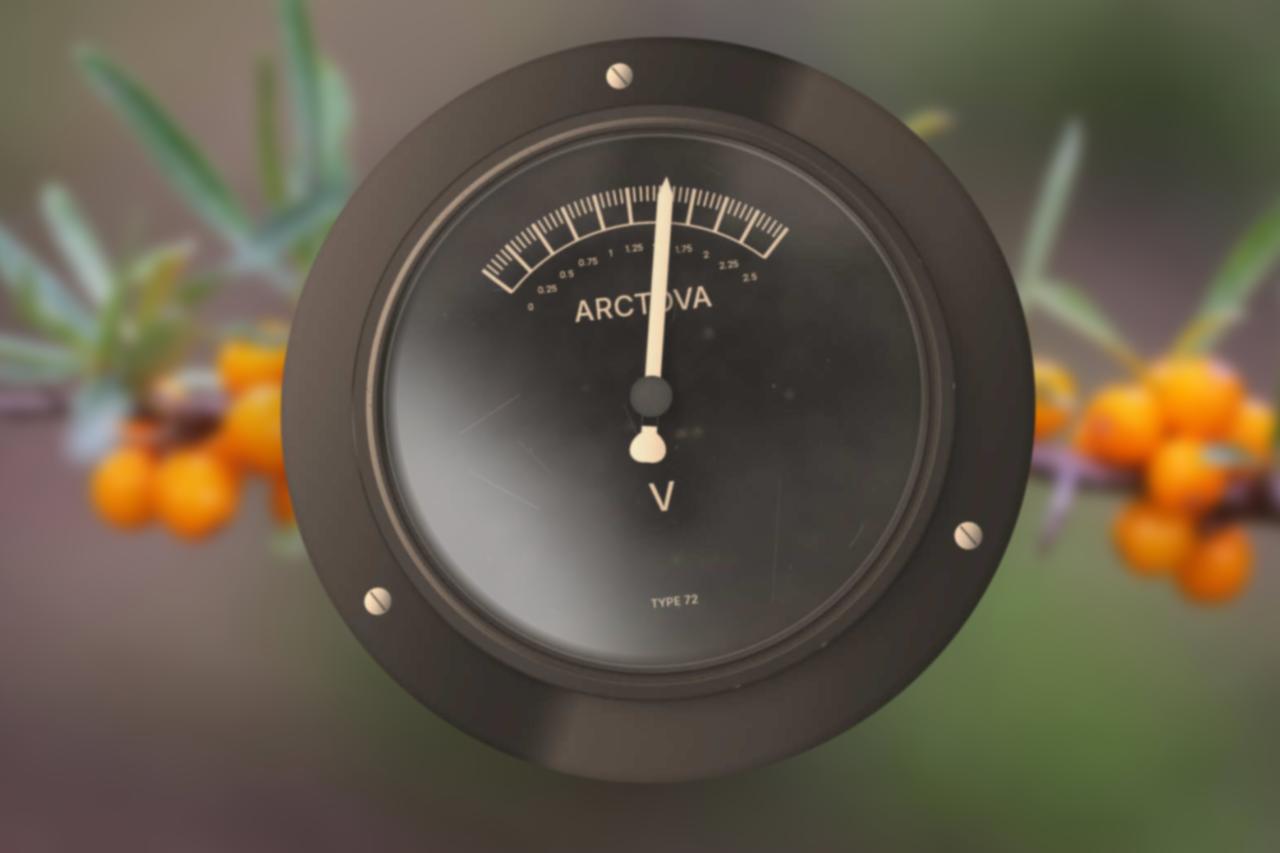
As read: **1.55** V
